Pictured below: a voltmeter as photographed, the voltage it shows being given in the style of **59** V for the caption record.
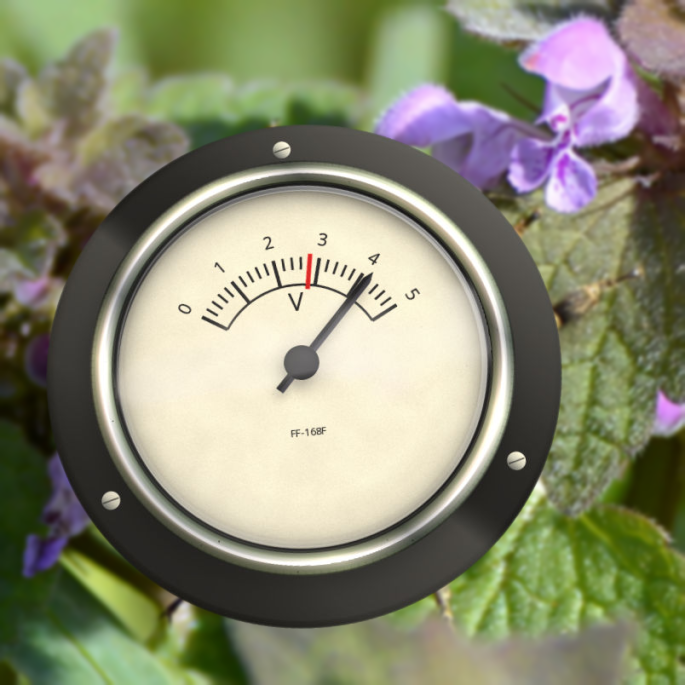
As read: **4.2** V
